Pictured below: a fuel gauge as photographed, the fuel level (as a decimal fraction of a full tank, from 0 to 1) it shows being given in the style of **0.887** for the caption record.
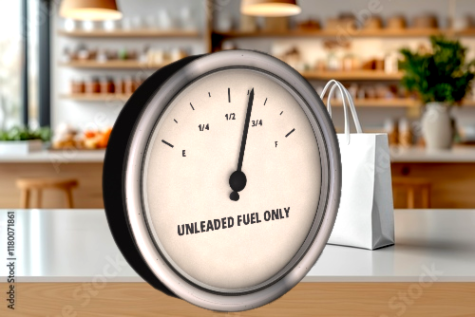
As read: **0.625**
